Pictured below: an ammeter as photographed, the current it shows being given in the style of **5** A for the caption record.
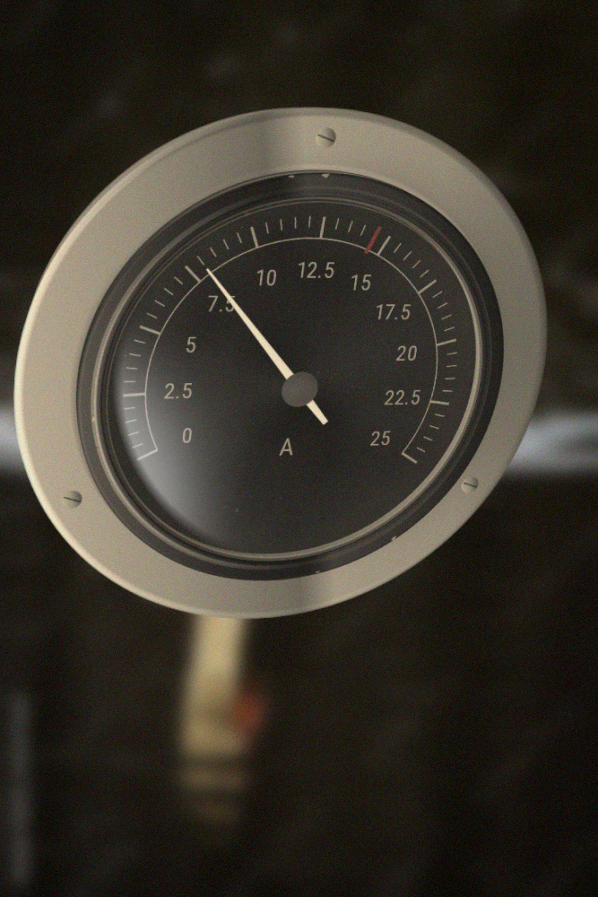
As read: **8** A
